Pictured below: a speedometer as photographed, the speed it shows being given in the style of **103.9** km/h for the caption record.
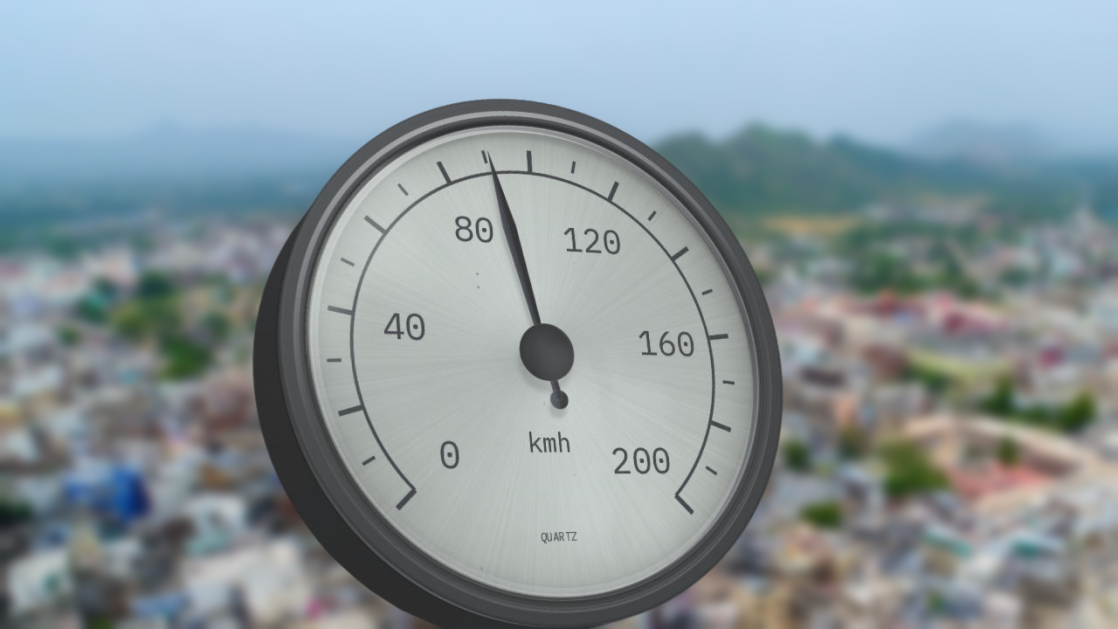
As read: **90** km/h
